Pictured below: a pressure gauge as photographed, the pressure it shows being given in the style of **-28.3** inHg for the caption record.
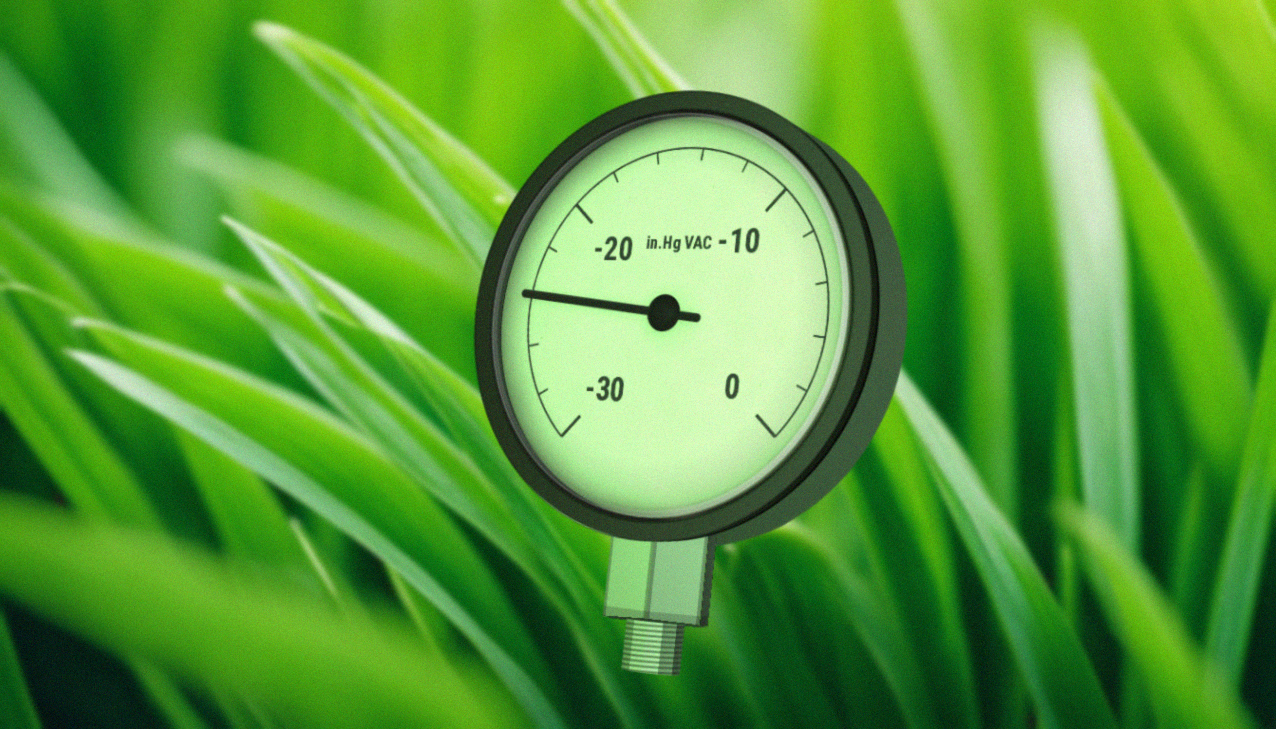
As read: **-24** inHg
